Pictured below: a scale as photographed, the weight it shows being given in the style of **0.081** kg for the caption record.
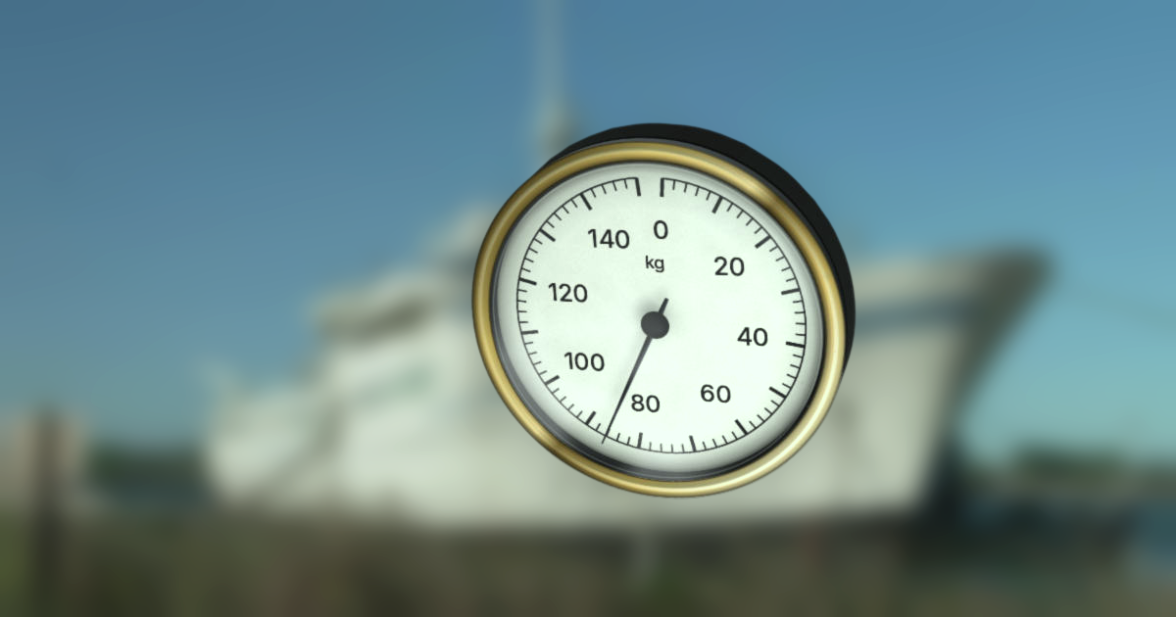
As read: **86** kg
